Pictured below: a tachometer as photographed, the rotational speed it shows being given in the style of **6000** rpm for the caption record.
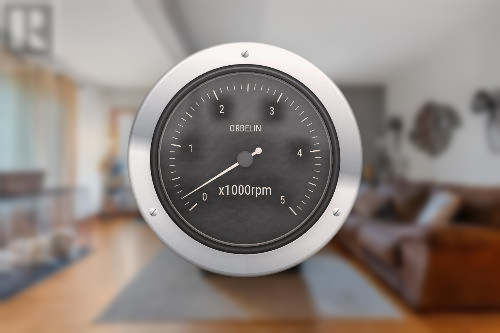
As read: **200** rpm
